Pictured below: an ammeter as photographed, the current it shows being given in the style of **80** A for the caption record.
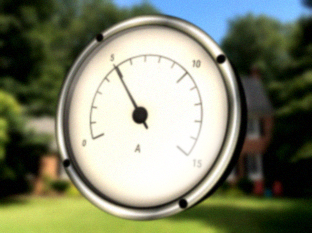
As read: **5** A
